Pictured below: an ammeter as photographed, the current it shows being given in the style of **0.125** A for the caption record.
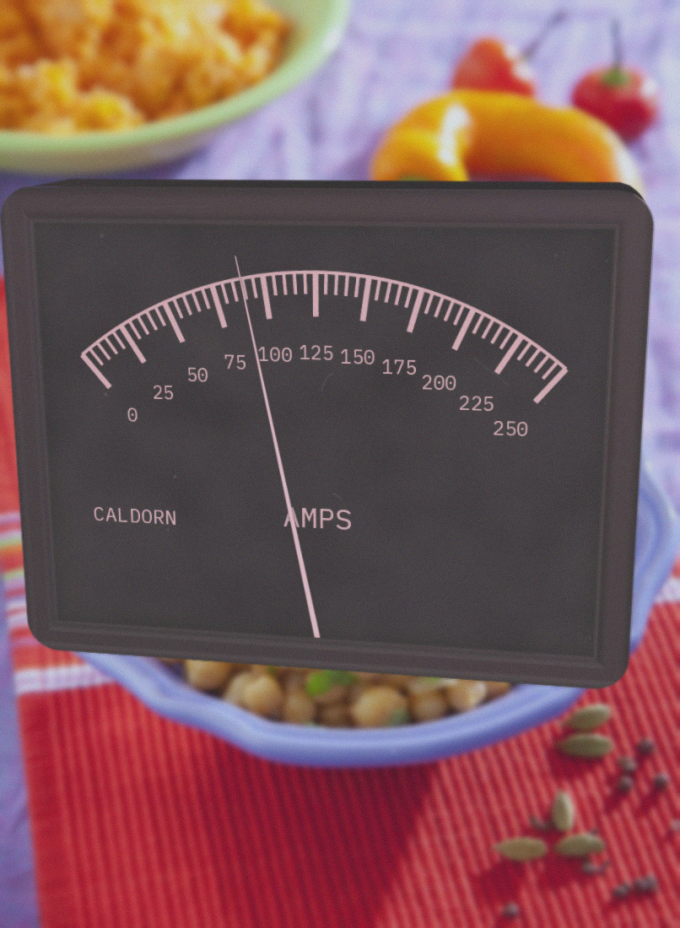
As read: **90** A
